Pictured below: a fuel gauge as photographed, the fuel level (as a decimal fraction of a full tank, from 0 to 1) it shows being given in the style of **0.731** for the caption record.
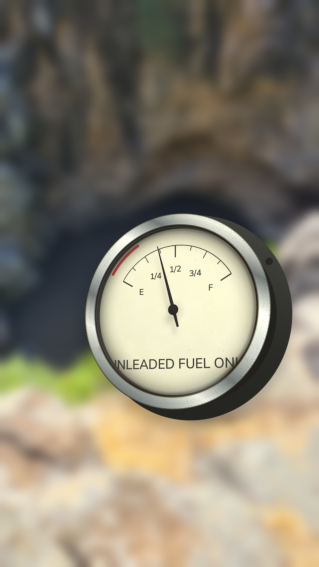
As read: **0.375**
